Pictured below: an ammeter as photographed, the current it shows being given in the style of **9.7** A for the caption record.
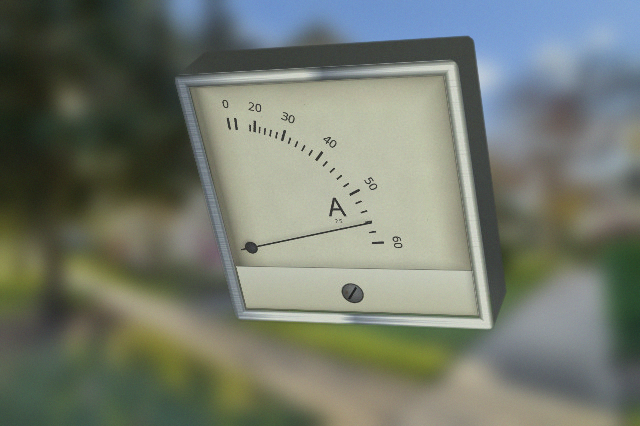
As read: **56** A
